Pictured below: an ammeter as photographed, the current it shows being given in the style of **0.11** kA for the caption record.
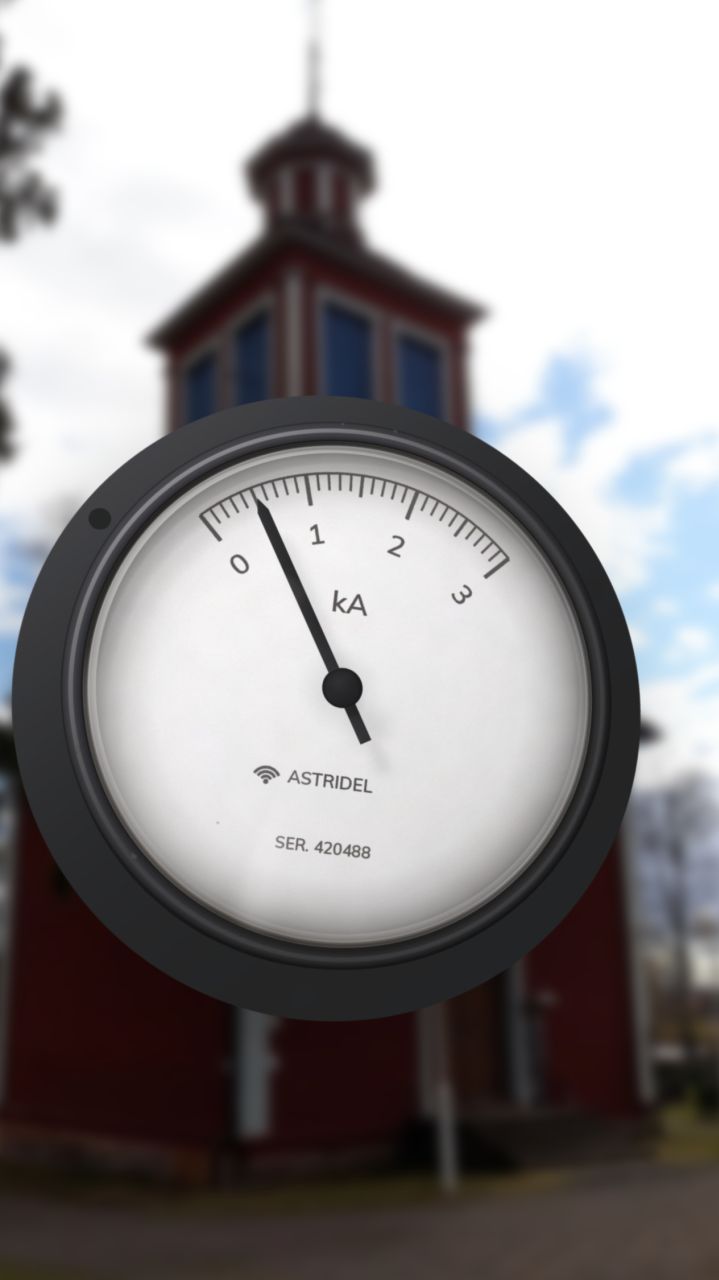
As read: **0.5** kA
